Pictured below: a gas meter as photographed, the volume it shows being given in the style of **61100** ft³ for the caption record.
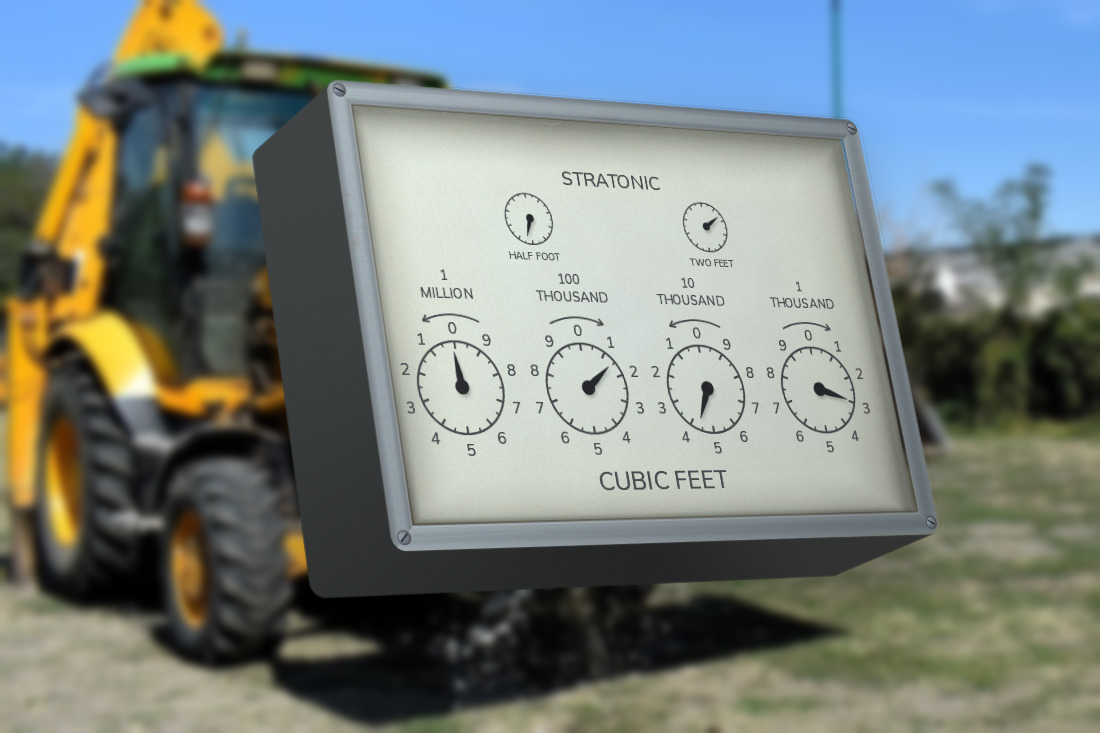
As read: **14300** ft³
